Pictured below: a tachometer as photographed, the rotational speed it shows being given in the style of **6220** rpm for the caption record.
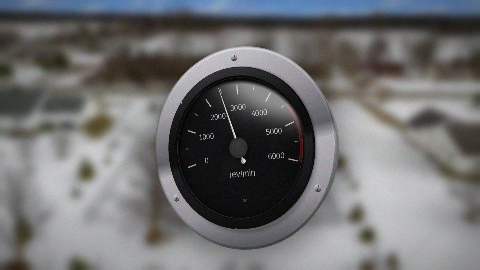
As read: **2500** rpm
